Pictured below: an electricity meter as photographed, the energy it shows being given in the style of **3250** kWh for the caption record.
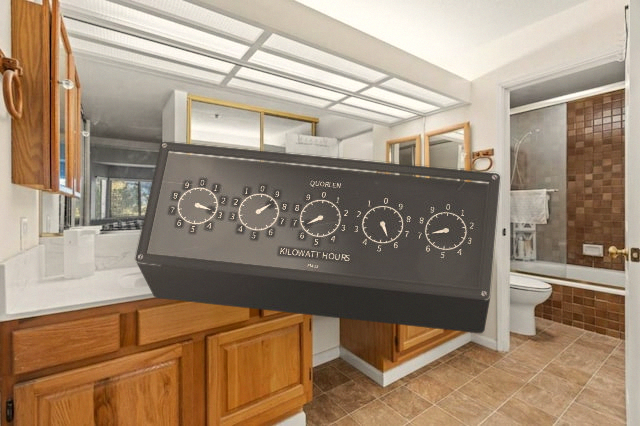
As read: **28657** kWh
